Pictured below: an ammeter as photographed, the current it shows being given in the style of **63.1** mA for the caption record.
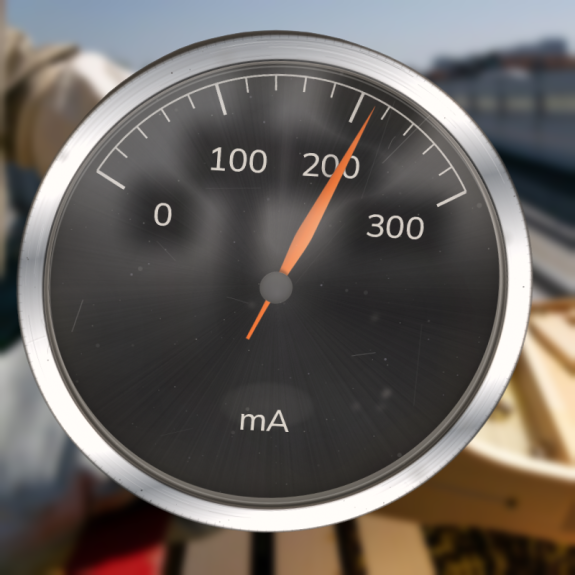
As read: **210** mA
